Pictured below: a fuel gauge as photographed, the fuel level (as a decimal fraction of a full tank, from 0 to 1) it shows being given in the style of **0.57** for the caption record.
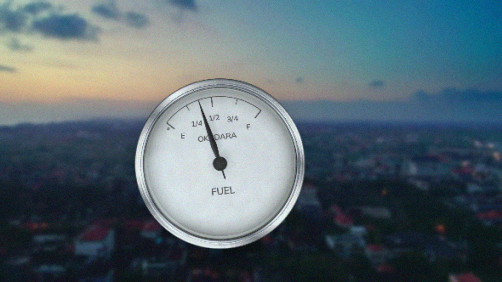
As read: **0.375**
